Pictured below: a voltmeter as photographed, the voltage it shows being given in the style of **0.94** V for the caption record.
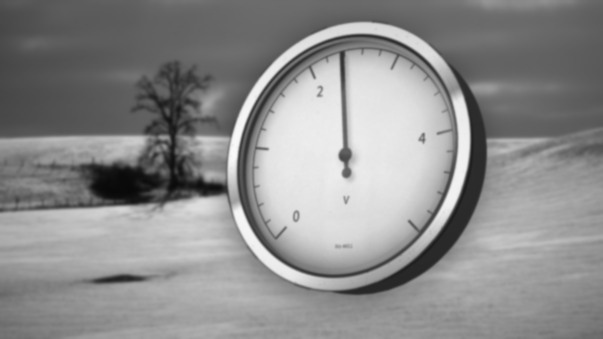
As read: **2.4** V
